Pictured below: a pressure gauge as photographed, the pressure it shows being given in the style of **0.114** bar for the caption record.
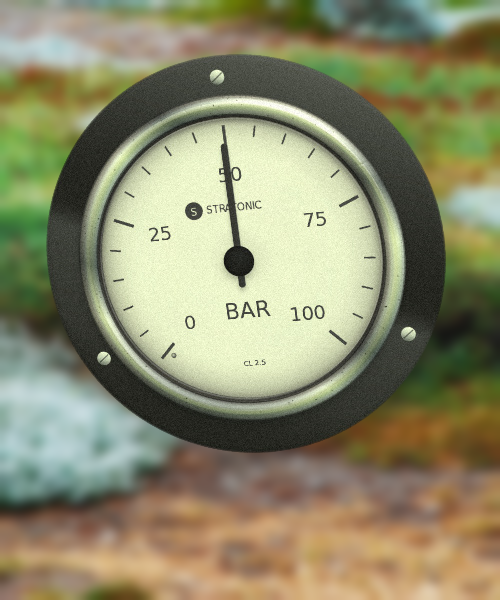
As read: **50** bar
